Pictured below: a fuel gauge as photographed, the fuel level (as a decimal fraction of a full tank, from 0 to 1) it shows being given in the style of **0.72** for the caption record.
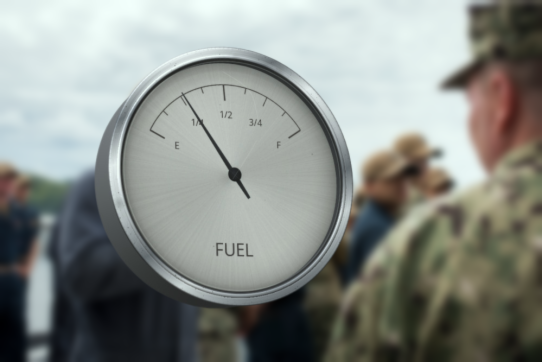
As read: **0.25**
